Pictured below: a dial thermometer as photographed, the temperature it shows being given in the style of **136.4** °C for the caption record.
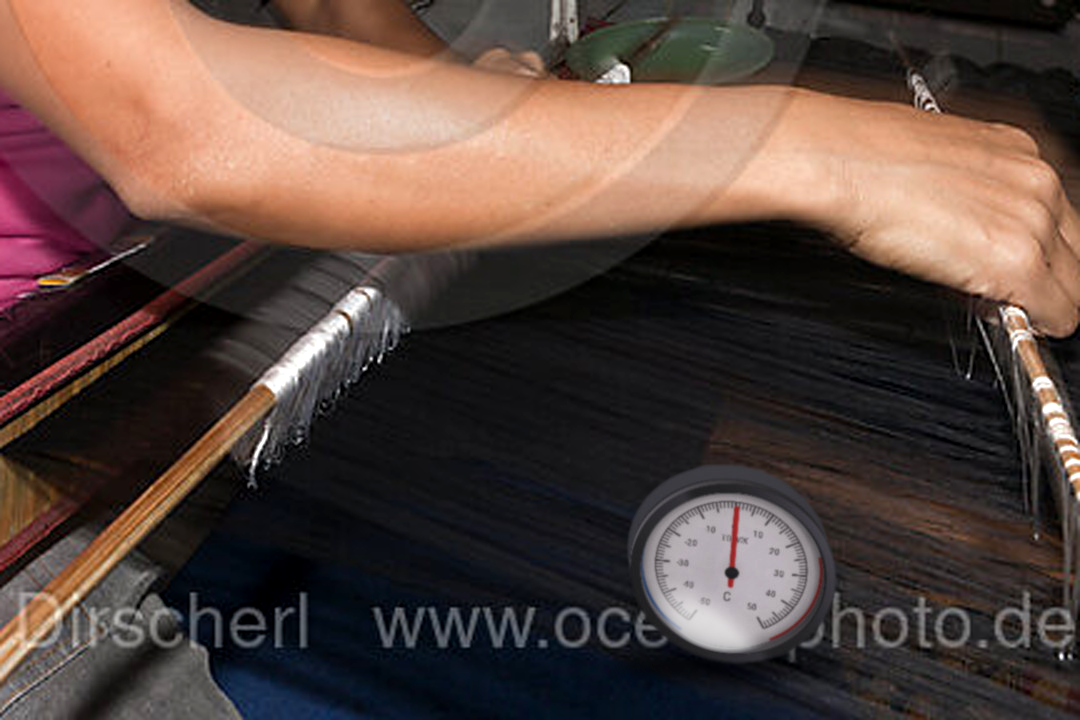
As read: **0** °C
